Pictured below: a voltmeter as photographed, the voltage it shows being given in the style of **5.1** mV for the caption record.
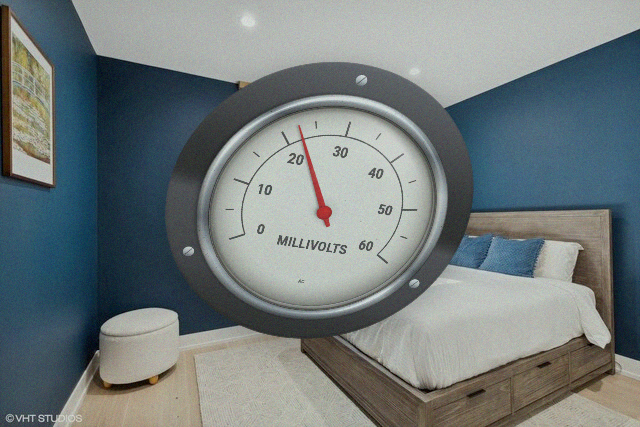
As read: **22.5** mV
